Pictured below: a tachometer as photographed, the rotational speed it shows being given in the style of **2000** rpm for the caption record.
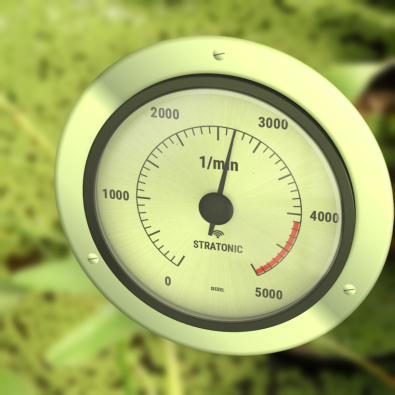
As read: **2700** rpm
